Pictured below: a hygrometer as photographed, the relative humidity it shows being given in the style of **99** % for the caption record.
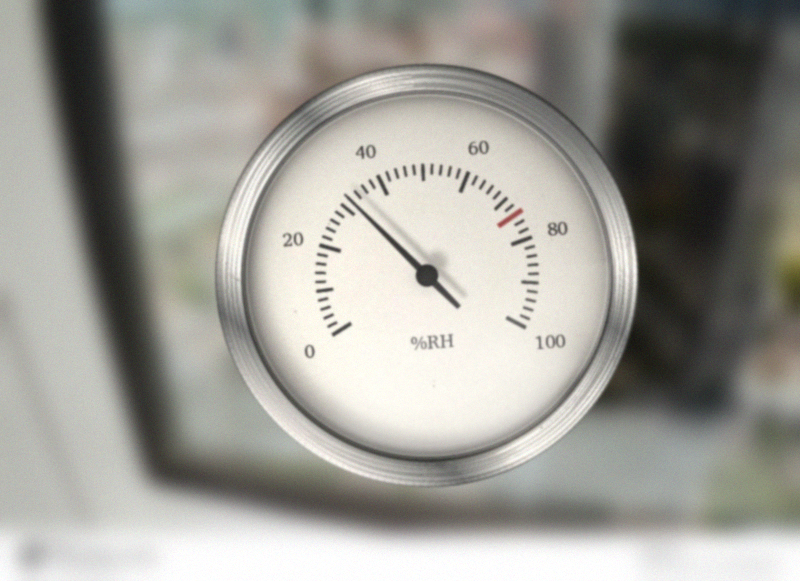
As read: **32** %
